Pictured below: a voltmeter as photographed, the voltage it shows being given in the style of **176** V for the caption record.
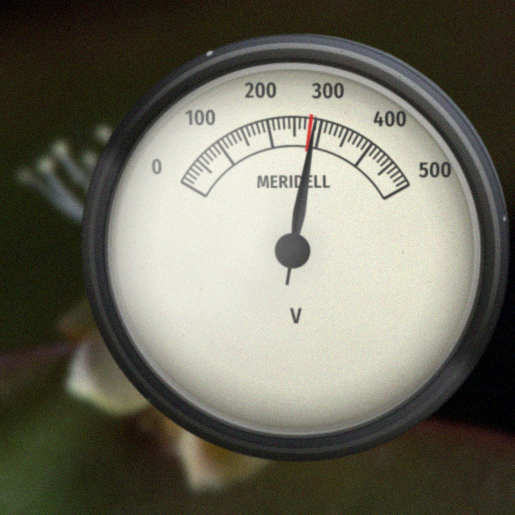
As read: **290** V
